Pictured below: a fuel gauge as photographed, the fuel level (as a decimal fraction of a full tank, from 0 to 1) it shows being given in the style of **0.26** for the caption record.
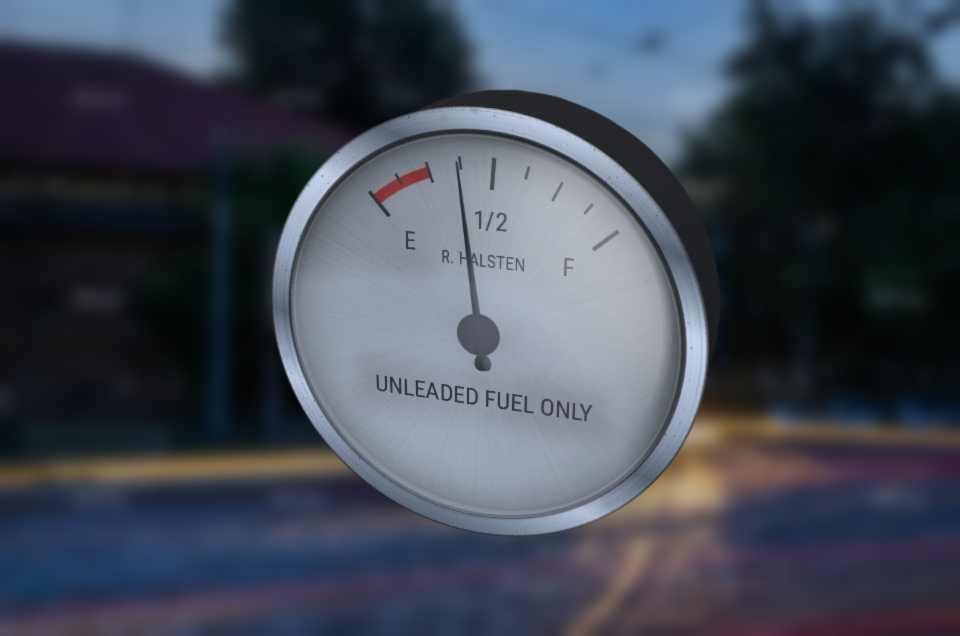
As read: **0.375**
